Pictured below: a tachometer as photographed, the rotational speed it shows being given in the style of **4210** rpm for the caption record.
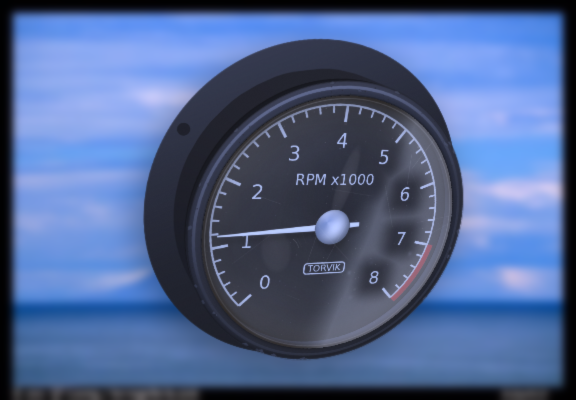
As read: **1200** rpm
